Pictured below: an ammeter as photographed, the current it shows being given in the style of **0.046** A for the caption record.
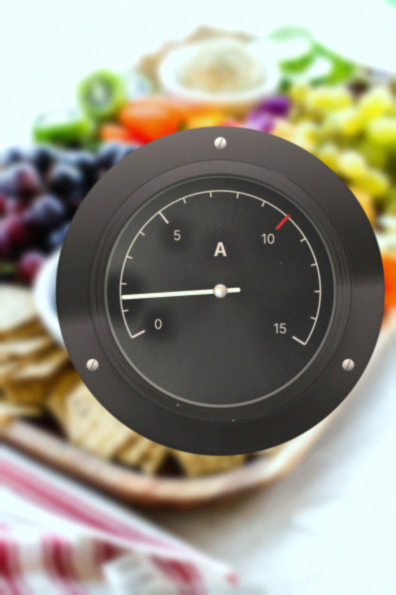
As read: **1.5** A
